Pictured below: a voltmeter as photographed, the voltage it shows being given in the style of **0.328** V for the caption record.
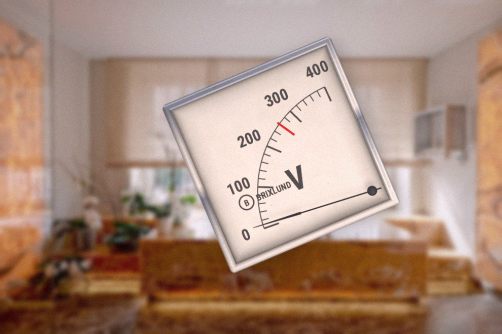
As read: **10** V
